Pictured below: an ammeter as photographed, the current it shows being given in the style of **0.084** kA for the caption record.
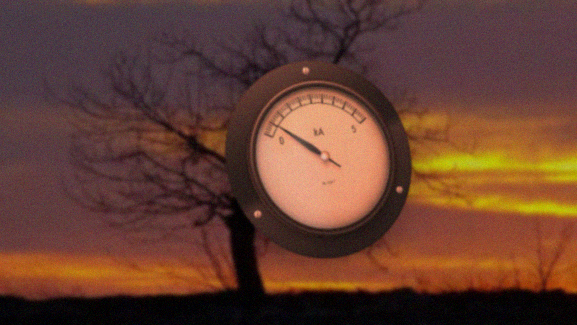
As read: **0.5** kA
